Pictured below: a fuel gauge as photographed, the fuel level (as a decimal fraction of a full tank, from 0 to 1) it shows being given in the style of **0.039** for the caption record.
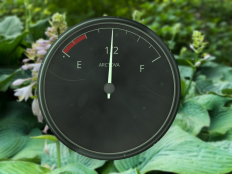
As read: **0.5**
